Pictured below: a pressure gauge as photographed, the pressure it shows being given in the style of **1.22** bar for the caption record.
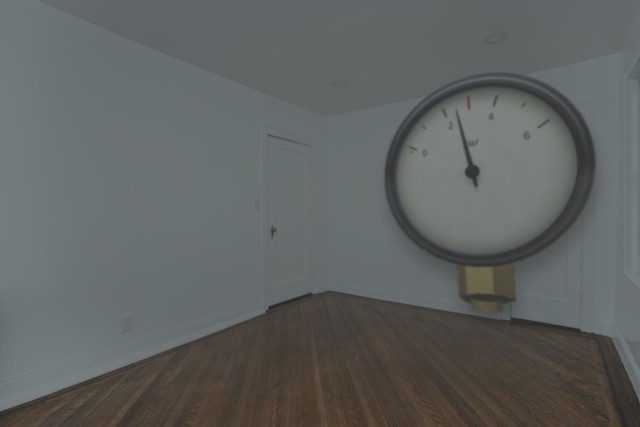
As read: **2.5** bar
